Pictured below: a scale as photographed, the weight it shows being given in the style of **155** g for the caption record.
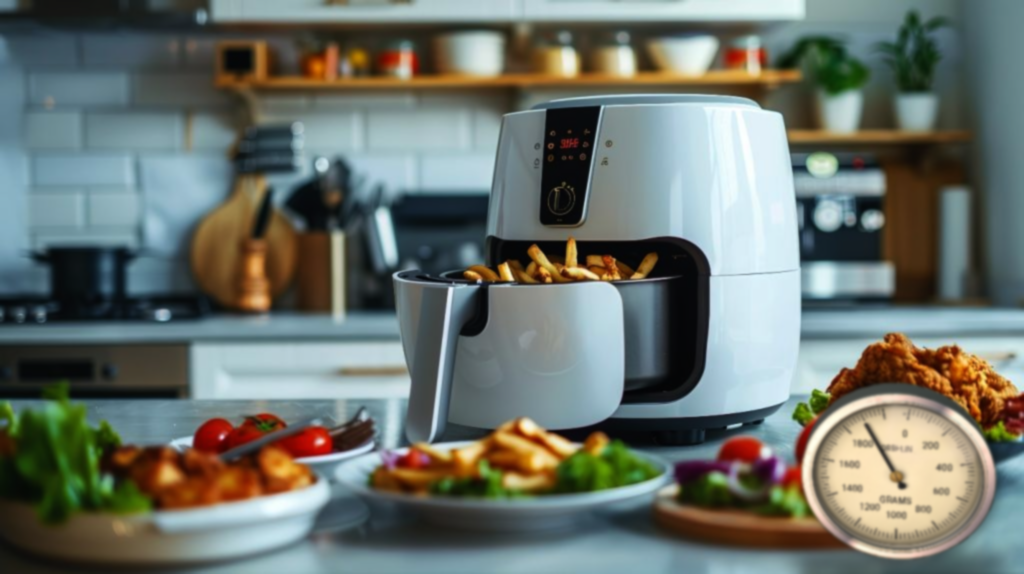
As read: **1900** g
